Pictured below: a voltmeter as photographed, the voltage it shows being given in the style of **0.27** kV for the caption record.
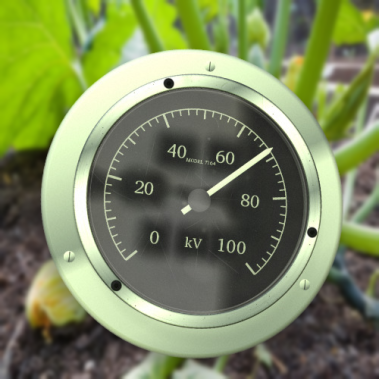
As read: **68** kV
